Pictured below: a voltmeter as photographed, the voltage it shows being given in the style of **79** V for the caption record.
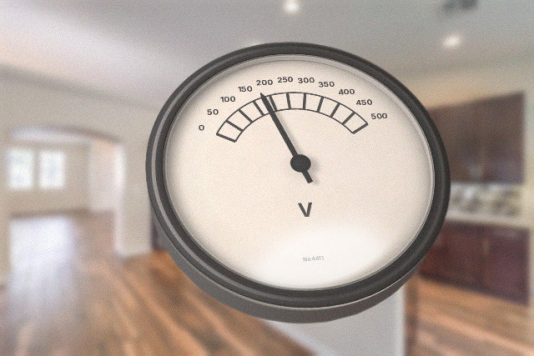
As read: **175** V
